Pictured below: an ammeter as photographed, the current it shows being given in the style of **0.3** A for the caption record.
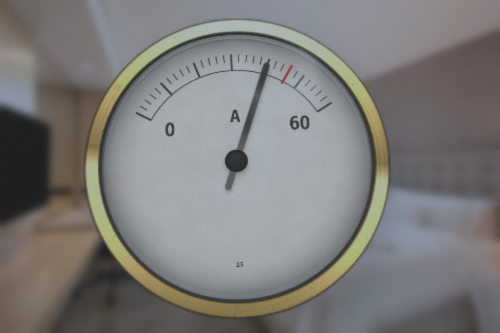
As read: **40** A
